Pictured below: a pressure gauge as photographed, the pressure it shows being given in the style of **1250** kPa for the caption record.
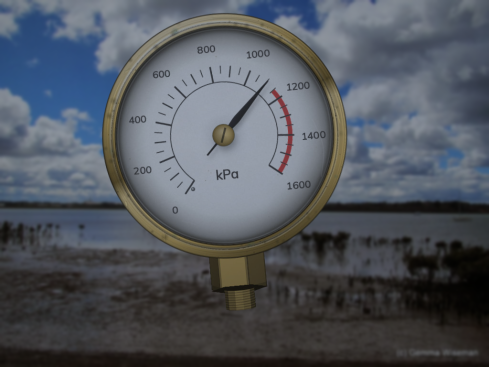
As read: **1100** kPa
